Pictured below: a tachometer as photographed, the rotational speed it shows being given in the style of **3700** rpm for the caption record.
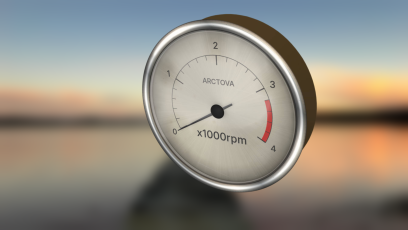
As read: **0** rpm
